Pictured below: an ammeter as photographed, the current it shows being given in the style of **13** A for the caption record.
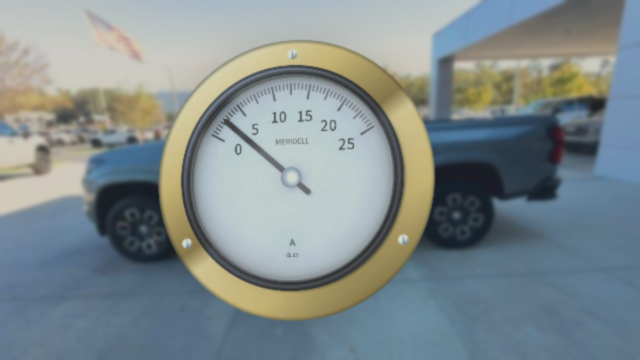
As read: **2.5** A
